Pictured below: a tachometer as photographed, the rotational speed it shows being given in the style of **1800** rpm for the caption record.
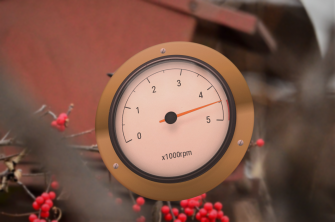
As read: **4500** rpm
